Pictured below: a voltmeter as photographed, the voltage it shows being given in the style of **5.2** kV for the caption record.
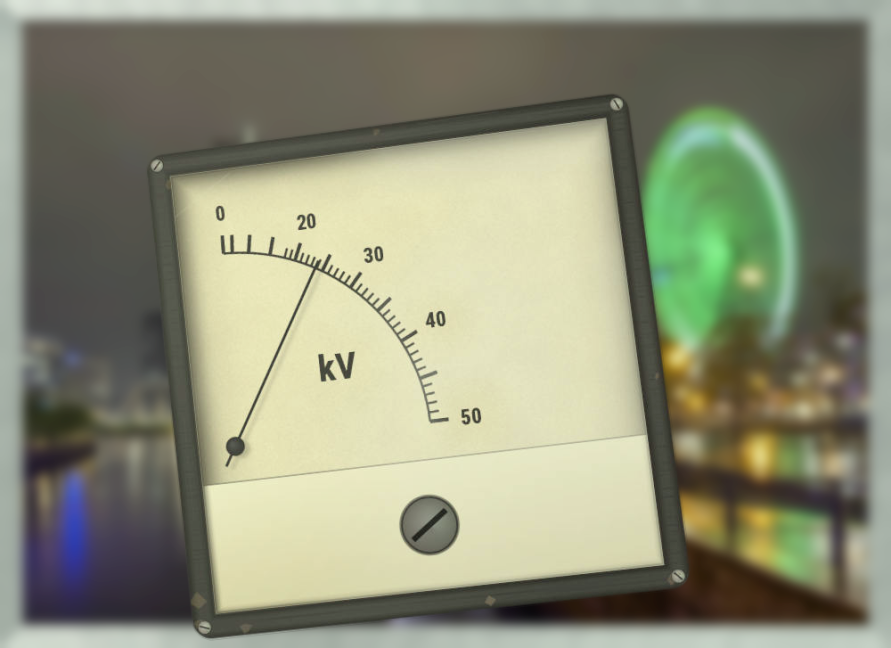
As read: **24** kV
